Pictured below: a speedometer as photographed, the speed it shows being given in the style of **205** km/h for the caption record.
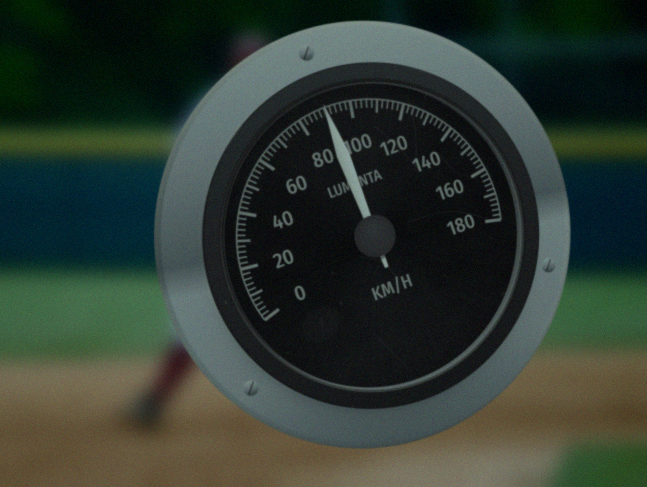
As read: **90** km/h
